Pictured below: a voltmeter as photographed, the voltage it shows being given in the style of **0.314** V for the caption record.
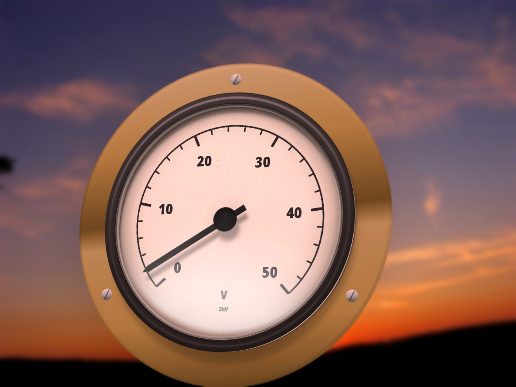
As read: **2** V
